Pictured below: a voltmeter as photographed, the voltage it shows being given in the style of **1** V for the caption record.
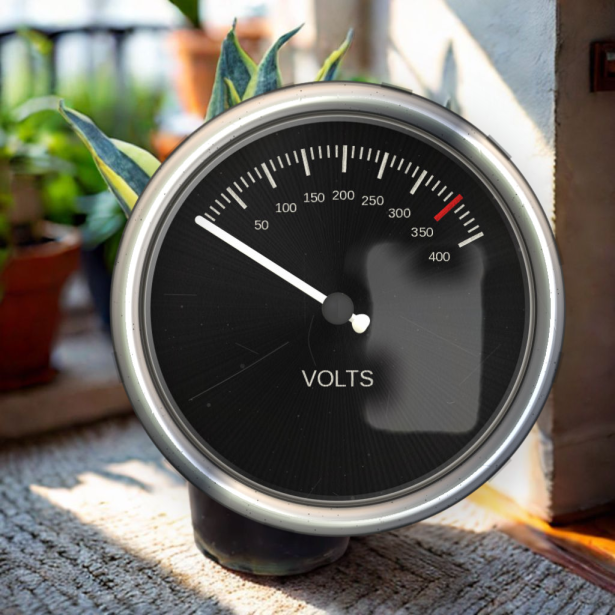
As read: **0** V
